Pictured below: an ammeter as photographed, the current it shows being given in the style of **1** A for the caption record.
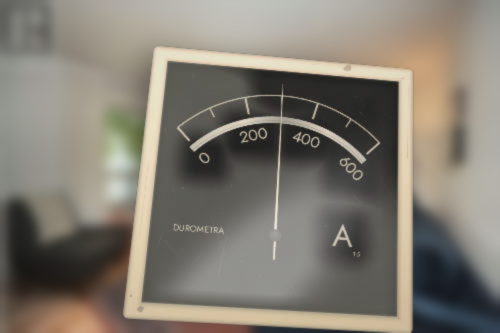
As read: **300** A
